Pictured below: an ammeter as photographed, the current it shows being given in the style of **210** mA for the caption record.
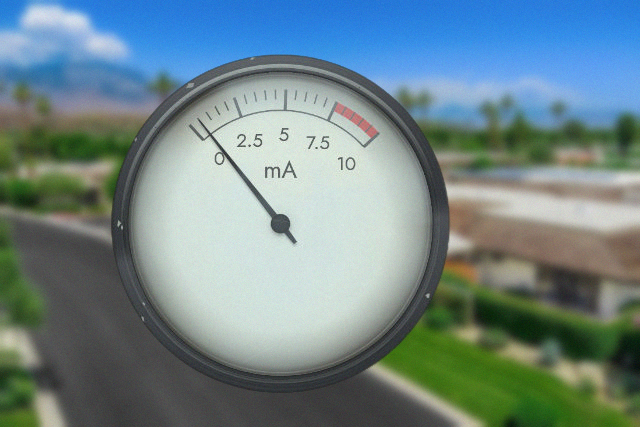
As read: **0.5** mA
